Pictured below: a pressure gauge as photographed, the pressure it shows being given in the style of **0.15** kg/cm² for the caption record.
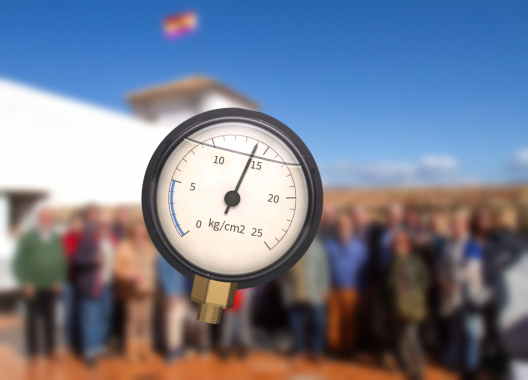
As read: **14** kg/cm²
